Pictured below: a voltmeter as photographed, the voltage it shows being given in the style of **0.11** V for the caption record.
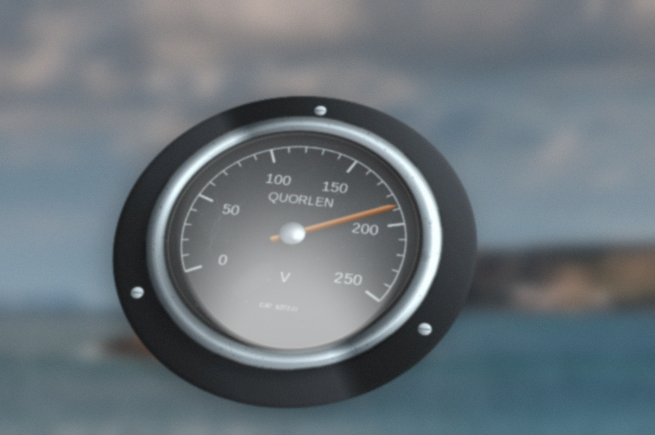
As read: **190** V
